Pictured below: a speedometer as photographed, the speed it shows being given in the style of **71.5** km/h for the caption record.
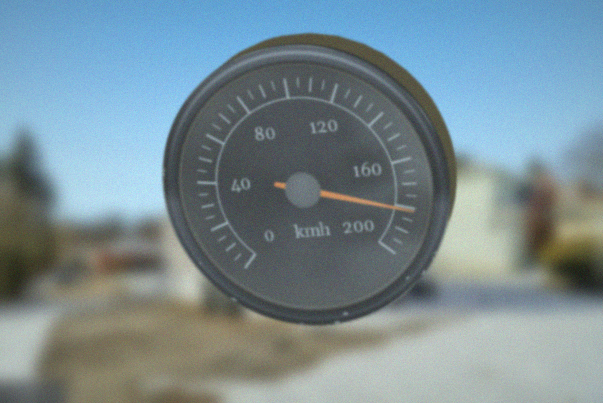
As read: **180** km/h
